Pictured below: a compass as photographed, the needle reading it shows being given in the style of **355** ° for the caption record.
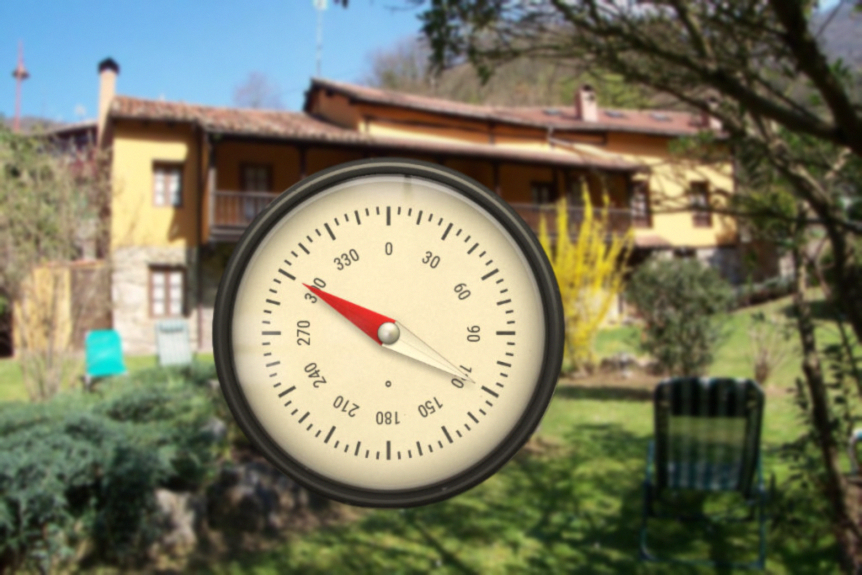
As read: **300** °
